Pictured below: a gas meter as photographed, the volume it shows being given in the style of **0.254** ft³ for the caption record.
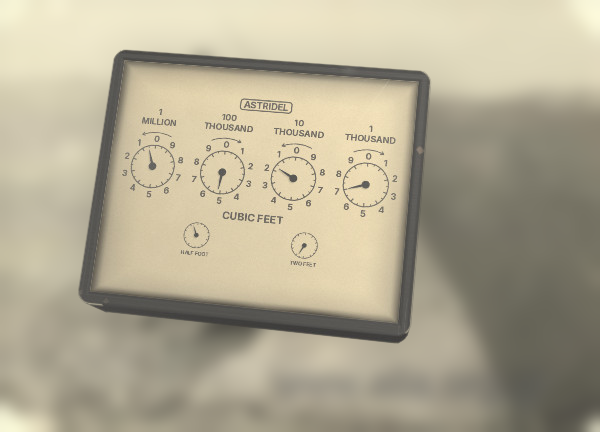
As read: **51700** ft³
